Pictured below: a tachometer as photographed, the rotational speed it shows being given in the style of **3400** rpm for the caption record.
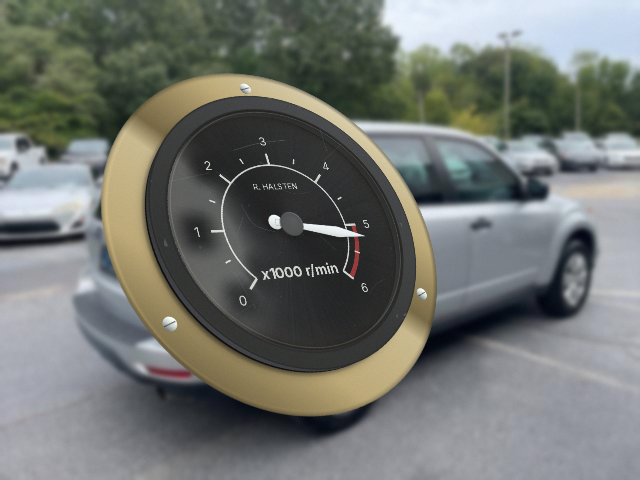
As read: **5250** rpm
